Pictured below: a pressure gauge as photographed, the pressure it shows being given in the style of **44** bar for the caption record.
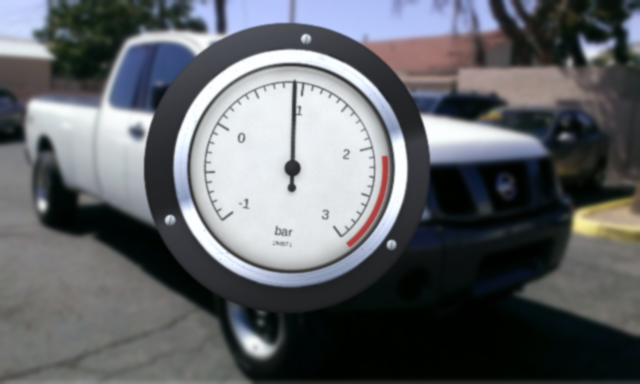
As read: **0.9** bar
